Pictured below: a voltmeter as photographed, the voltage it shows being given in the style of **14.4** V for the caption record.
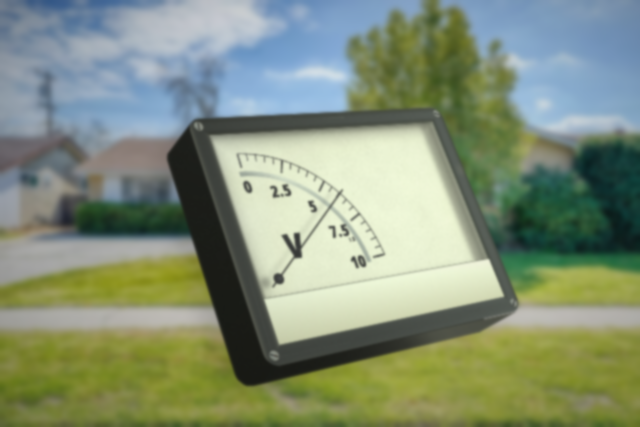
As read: **6** V
